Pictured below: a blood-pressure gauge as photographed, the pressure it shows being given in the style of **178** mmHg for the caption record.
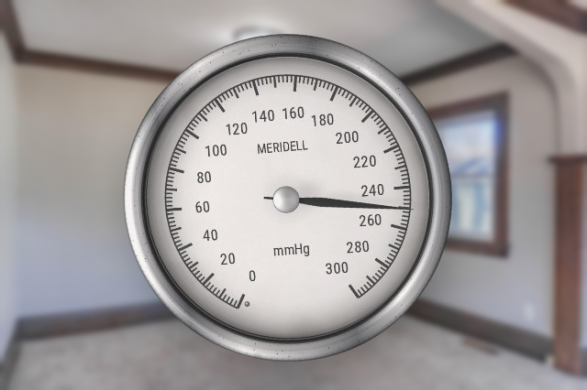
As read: **250** mmHg
